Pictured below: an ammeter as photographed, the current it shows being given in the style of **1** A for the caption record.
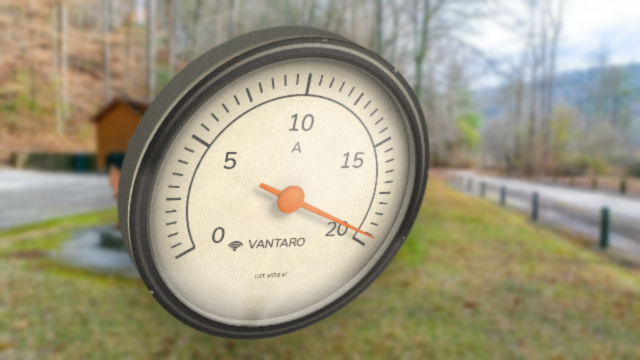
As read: **19.5** A
